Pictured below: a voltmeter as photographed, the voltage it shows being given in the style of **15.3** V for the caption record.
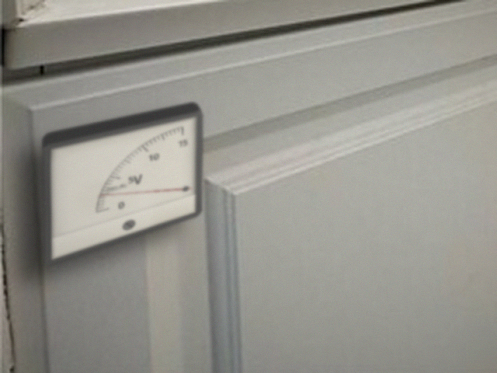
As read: **2.5** V
